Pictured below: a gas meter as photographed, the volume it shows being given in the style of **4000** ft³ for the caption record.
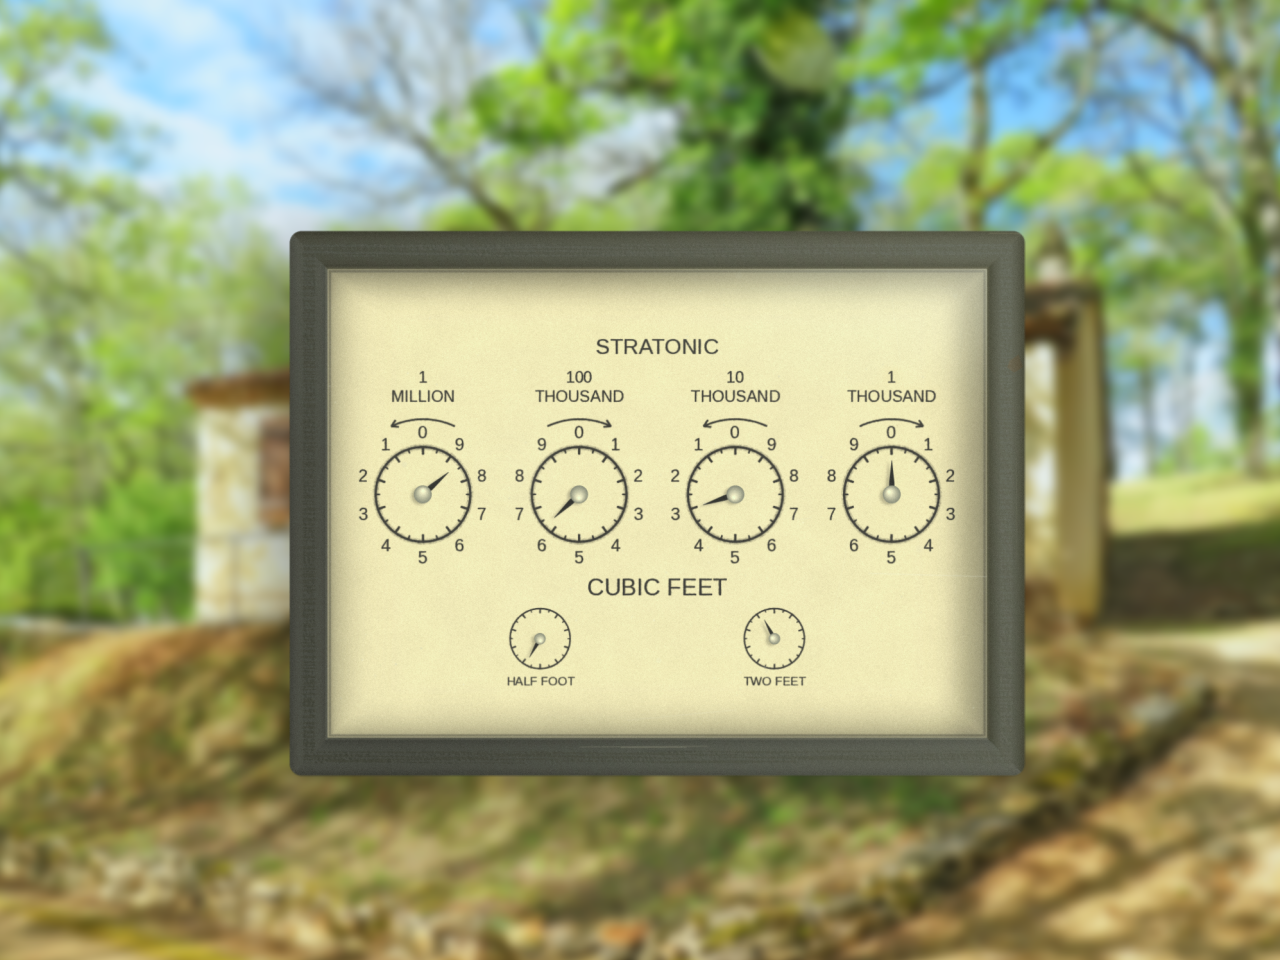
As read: **863000** ft³
